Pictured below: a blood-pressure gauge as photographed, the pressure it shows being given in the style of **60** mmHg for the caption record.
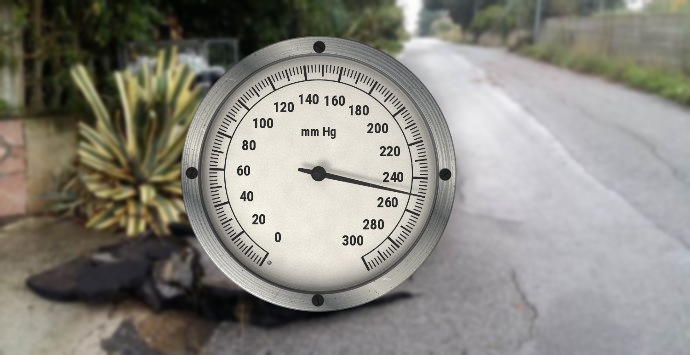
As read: **250** mmHg
